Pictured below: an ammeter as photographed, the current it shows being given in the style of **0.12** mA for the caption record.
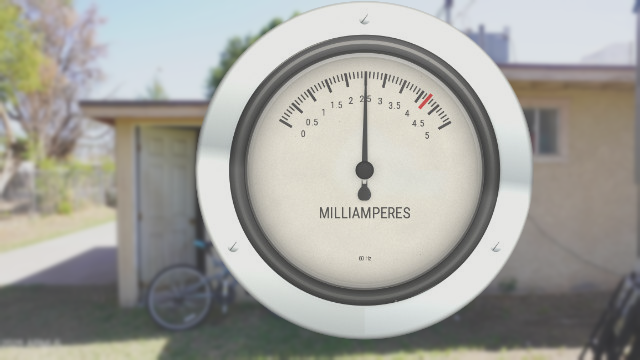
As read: **2.5** mA
